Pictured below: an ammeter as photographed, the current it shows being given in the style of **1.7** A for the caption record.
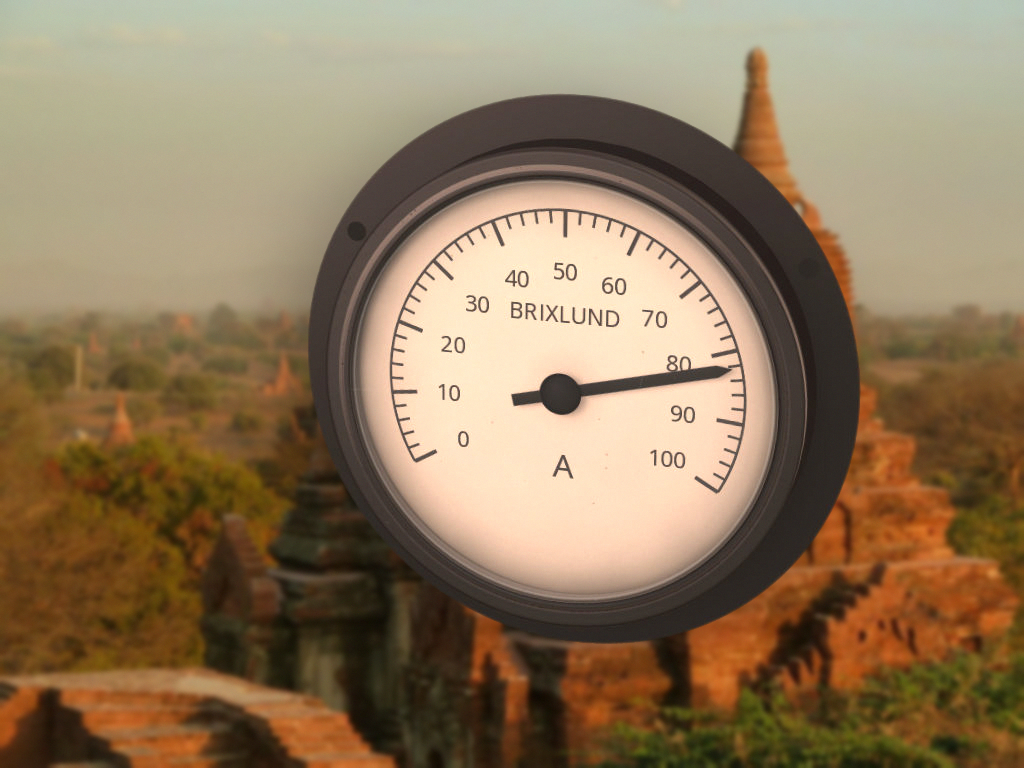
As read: **82** A
